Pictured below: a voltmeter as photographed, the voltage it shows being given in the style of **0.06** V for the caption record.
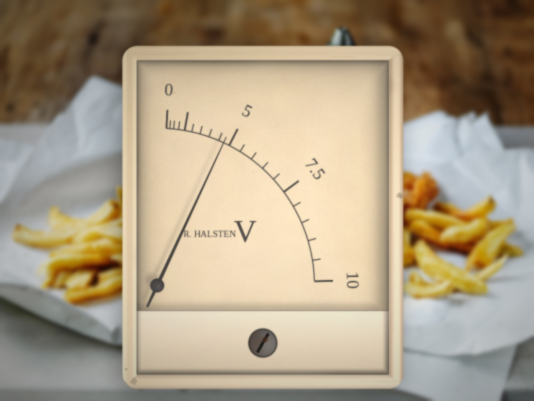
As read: **4.75** V
